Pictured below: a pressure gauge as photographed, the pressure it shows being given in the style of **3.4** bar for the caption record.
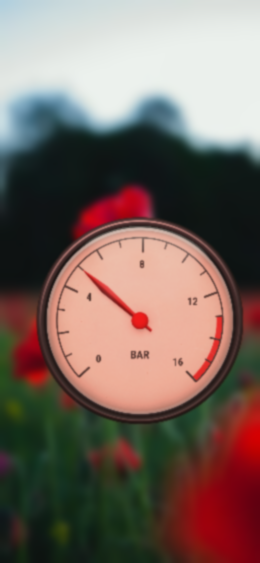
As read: **5** bar
